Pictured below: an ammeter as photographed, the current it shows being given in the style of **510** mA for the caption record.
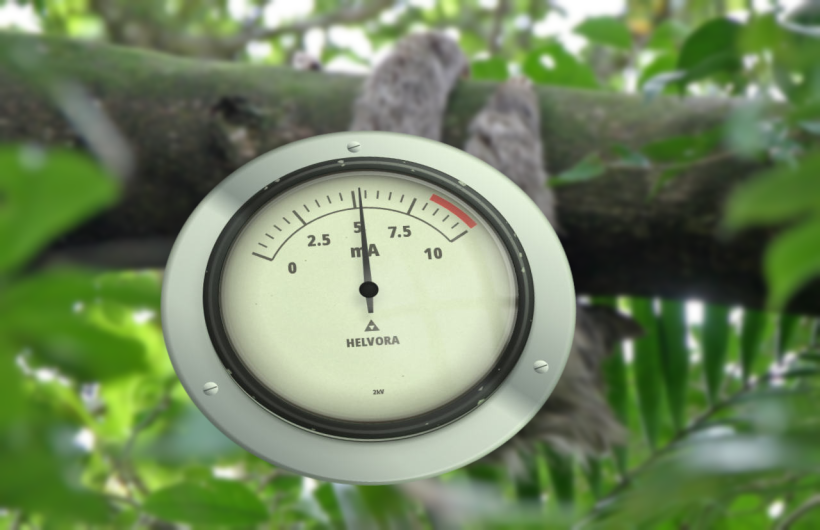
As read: **5.25** mA
